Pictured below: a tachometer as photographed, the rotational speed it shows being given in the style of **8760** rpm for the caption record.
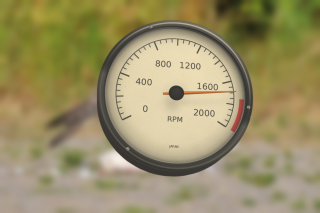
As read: **1700** rpm
